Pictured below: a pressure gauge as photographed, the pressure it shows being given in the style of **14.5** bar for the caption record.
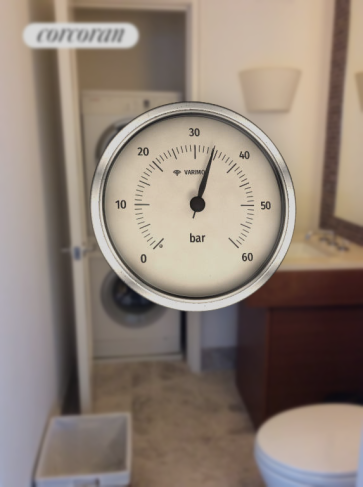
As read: **34** bar
